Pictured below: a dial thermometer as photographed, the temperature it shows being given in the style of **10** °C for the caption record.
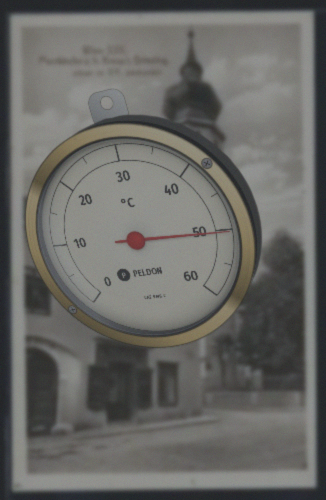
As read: **50** °C
